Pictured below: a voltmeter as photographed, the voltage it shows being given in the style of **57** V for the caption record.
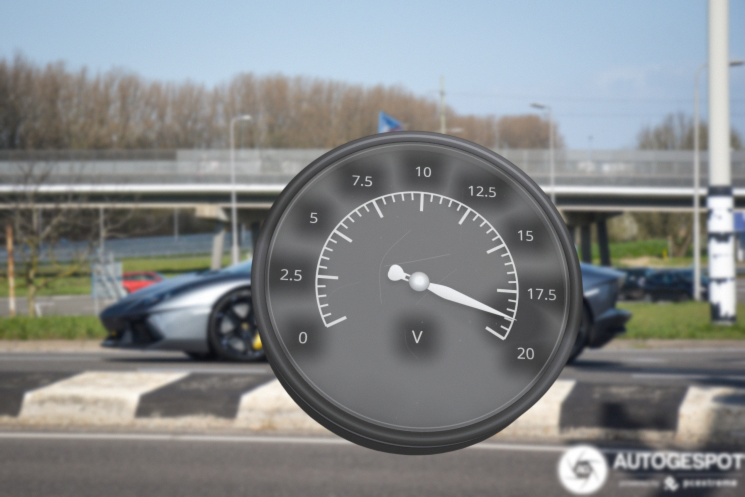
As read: **19** V
